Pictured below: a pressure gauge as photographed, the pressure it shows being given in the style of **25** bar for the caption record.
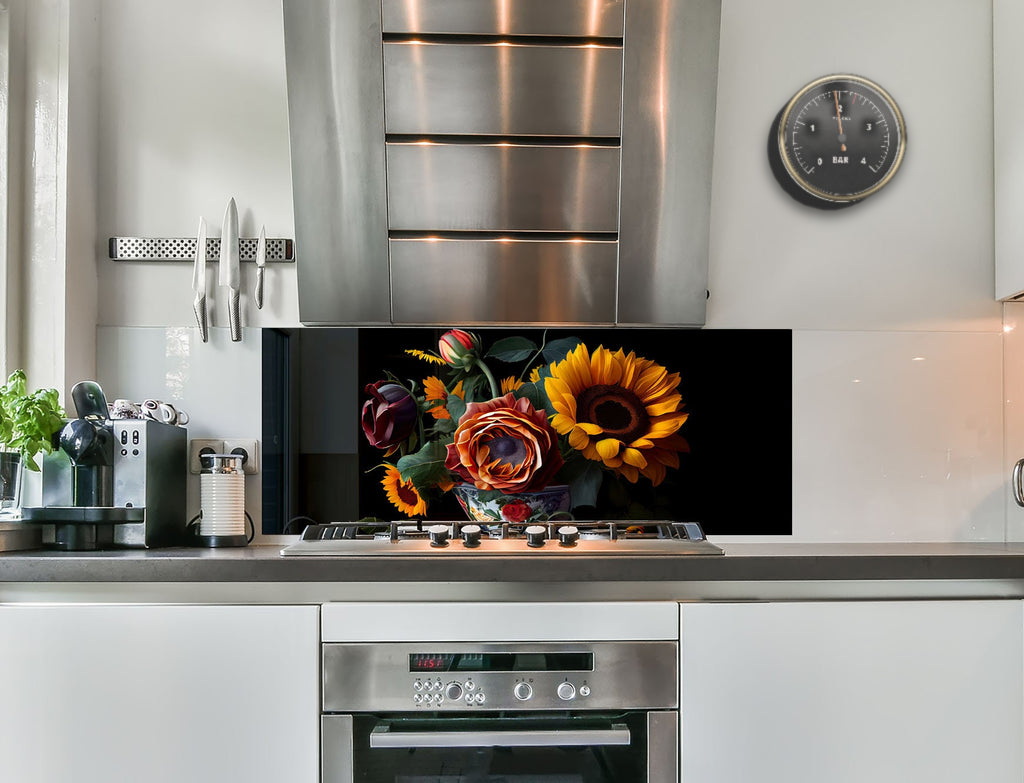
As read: **1.9** bar
